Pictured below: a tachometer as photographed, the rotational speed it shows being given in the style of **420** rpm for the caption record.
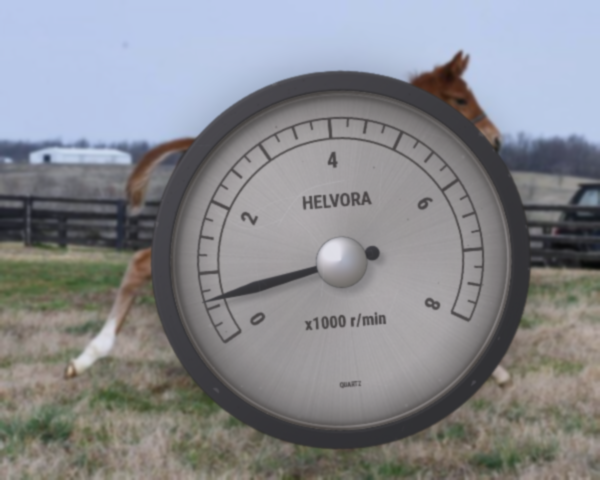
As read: **625** rpm
